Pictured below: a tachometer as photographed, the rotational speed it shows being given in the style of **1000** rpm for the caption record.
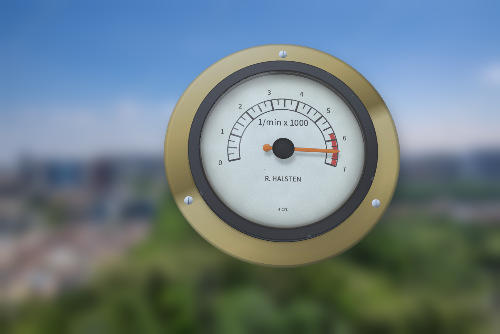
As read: **6500** rpm
